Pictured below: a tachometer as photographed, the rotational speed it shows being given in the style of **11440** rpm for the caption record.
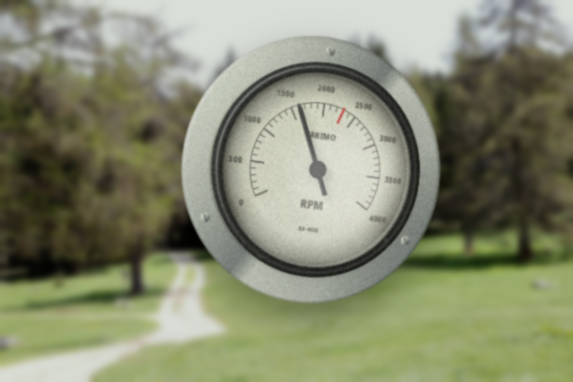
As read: **1600** rpm
